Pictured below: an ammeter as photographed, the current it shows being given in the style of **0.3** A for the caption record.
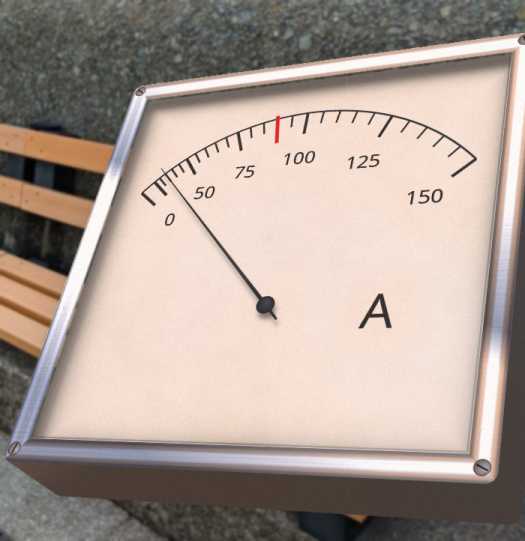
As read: **35** A
